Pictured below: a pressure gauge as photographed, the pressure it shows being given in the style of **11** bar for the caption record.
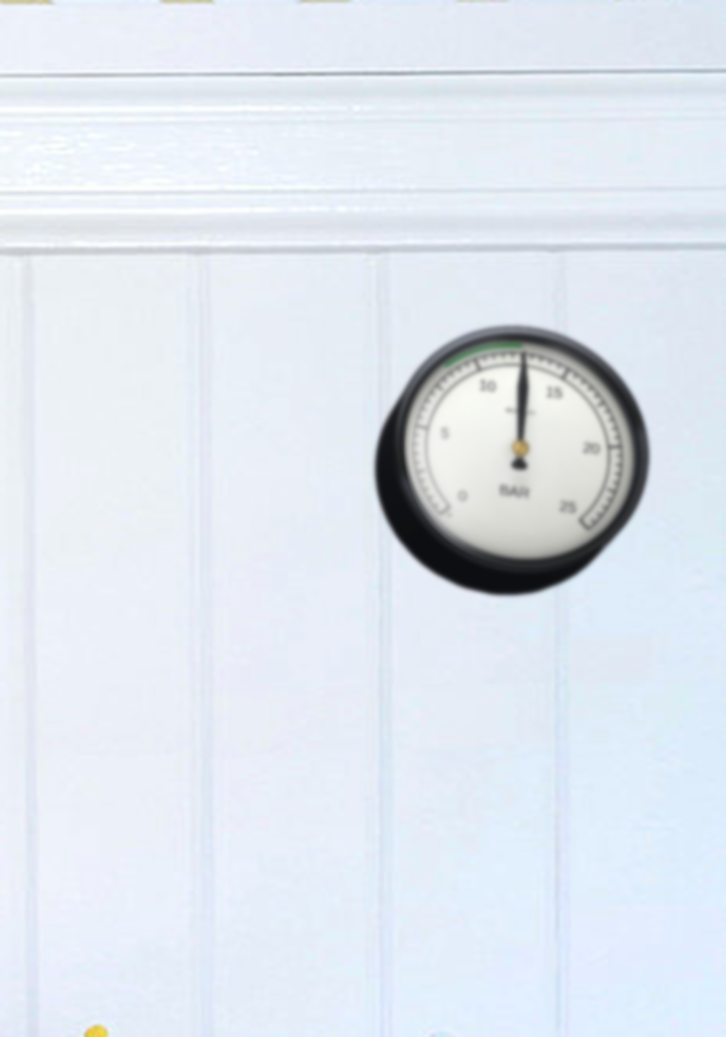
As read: **12.5** bar
